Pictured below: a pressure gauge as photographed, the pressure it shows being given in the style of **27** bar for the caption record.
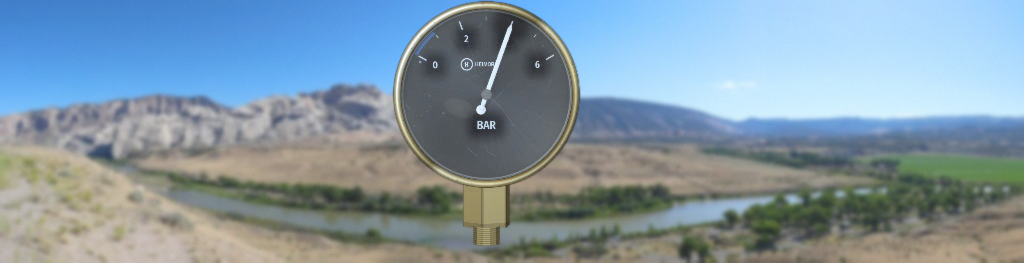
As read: **4** bar
